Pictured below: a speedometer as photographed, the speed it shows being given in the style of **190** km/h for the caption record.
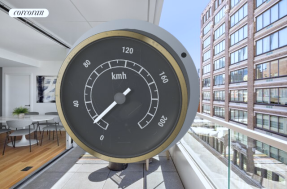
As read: **15** km/h
